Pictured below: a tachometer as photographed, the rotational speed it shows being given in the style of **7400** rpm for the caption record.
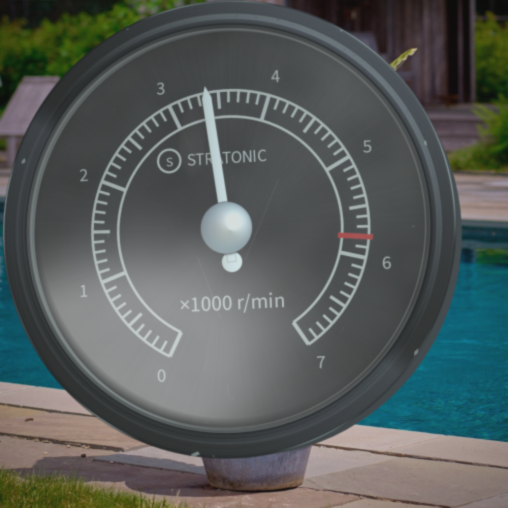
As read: **3400** rpm
